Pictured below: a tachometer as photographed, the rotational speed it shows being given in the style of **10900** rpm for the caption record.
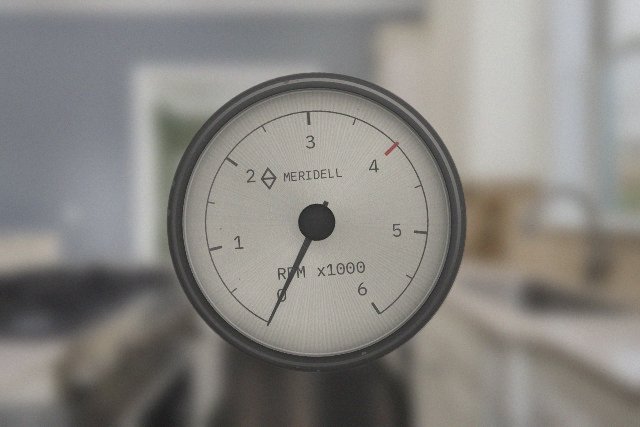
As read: **0** rpm
